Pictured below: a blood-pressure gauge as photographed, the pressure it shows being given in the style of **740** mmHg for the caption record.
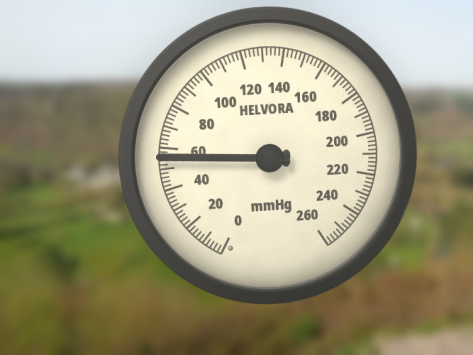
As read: **56** mmHg
